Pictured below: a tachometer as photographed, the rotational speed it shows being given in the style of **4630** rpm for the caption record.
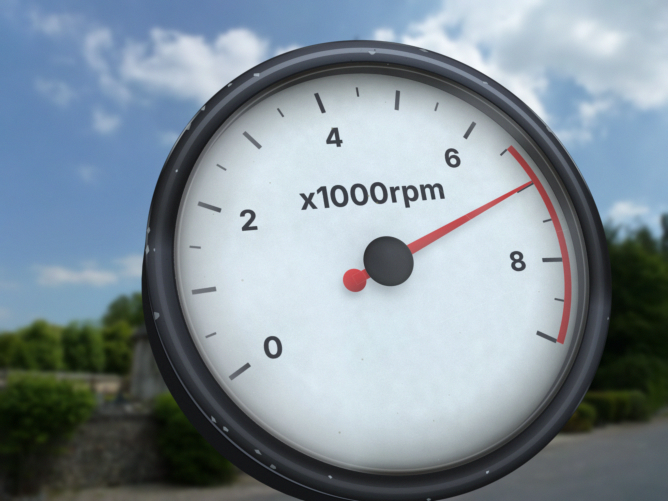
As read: **7000** rpm
